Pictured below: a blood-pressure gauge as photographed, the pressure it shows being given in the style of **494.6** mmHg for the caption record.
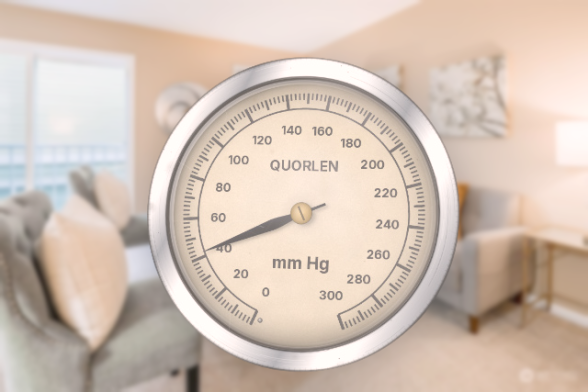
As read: **42** mmHg
